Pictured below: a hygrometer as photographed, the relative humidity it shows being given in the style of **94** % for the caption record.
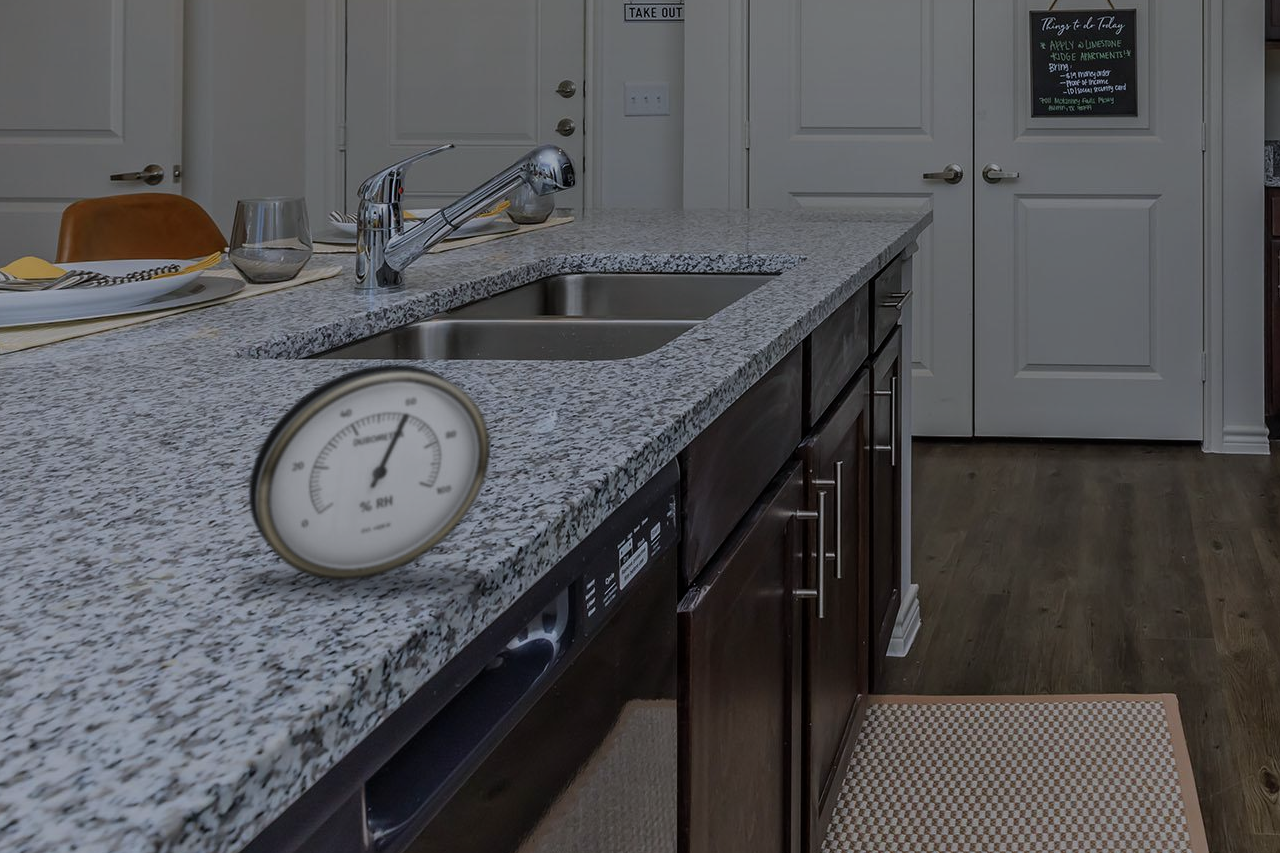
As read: **60** %
